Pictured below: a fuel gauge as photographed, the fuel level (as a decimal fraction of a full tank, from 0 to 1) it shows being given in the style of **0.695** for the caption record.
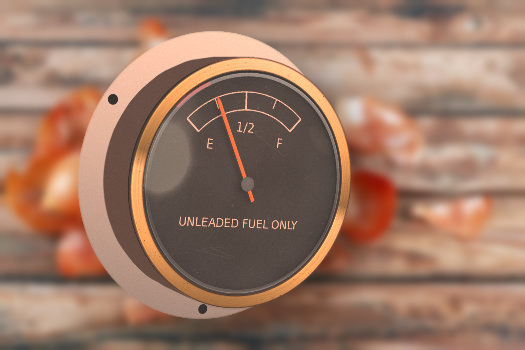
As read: **0.25**
